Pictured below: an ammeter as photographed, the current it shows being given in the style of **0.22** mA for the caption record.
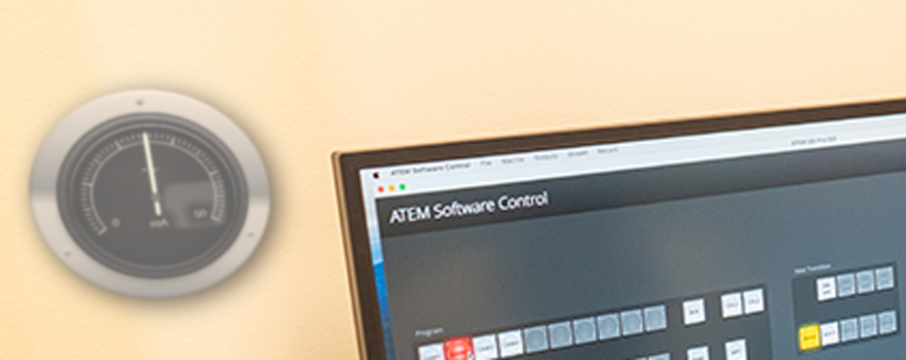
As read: **25** mA
